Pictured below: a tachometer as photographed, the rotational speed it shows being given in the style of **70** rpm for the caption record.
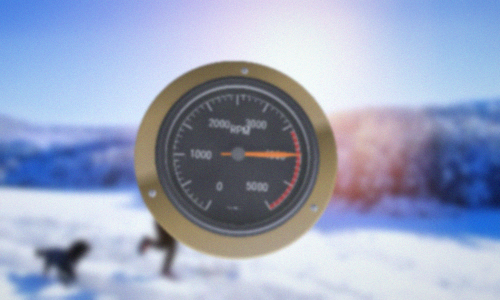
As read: **4000** rpm
